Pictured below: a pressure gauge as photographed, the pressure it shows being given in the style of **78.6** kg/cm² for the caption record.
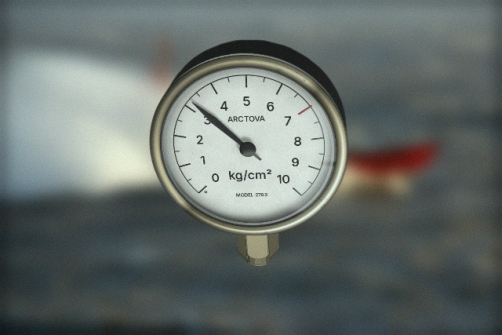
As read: **3.25** kg/cm²
